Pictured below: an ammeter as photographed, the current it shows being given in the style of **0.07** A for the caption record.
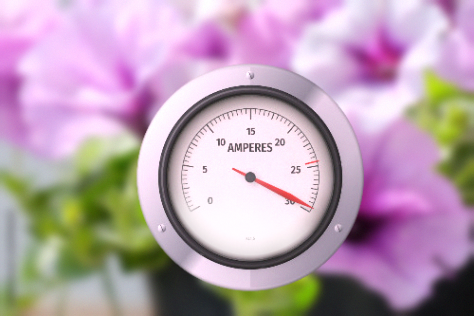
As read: **29.5** A
